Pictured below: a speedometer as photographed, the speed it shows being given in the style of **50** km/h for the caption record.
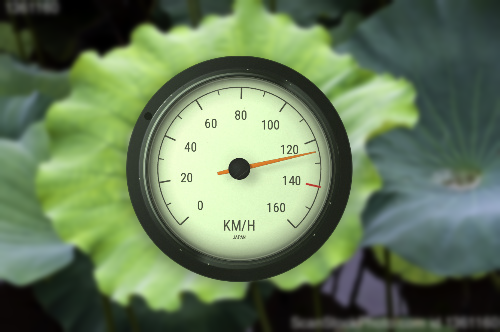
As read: **125** km/h
